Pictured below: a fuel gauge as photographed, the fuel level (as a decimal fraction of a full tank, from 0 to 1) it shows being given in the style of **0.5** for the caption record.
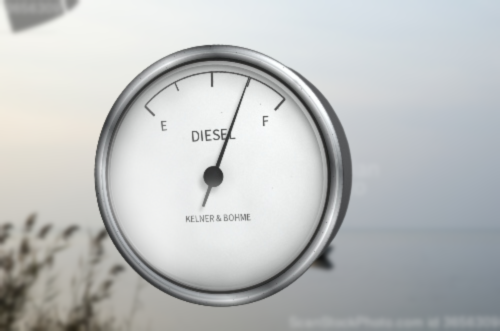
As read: **0.75**
